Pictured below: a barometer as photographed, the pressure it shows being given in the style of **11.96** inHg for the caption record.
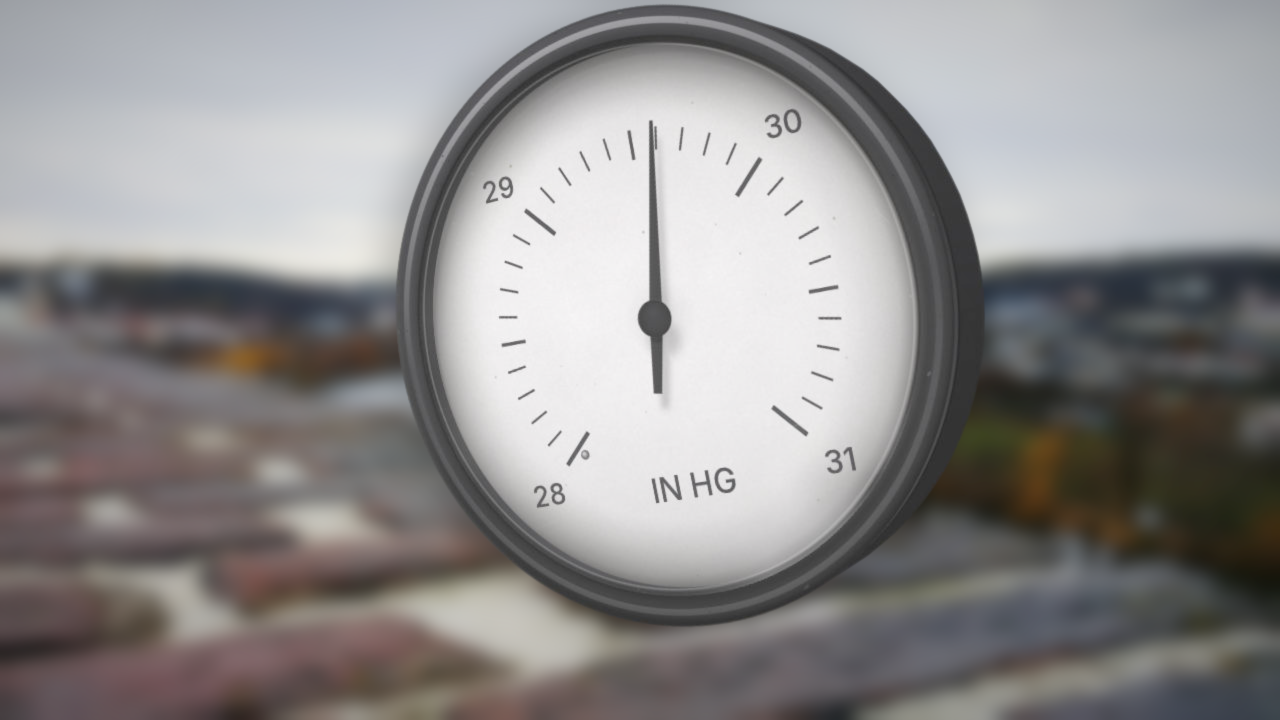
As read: **29.6** inHg
